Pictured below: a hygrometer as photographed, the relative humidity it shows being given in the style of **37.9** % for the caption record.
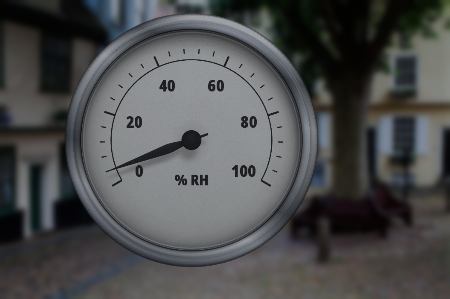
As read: **4** %
